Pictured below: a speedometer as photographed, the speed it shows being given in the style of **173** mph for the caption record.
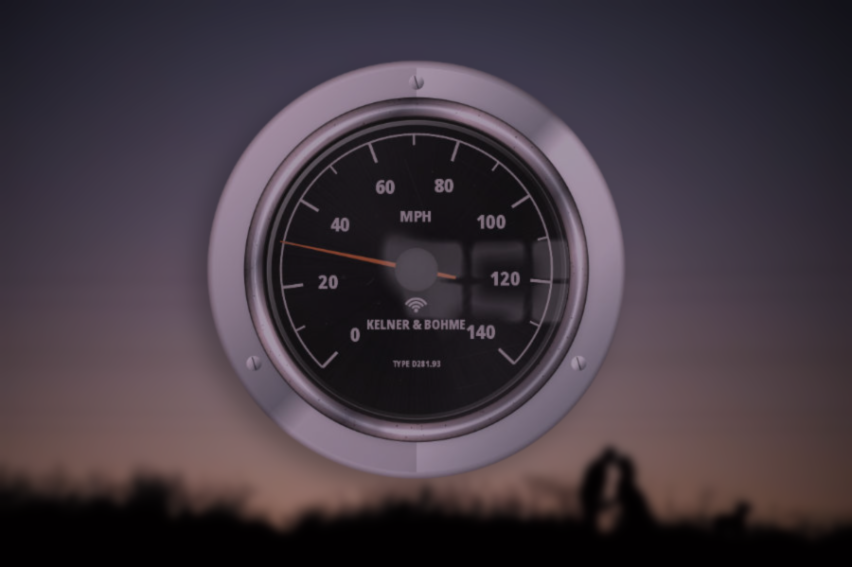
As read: **30** mph
